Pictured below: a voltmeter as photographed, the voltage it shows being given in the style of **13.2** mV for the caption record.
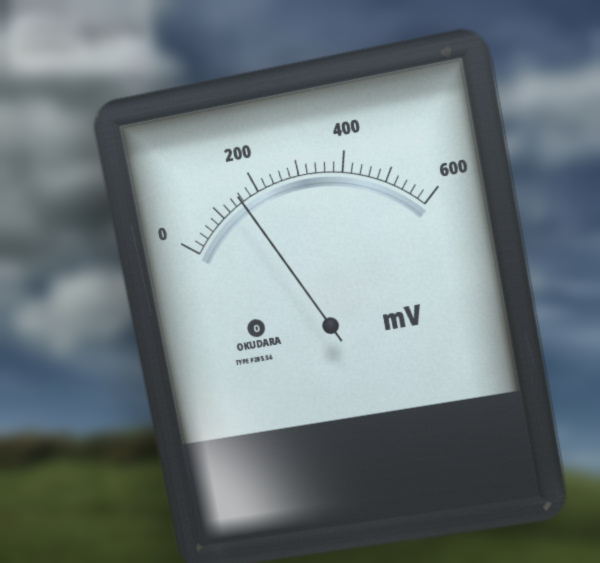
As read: **160** mV
